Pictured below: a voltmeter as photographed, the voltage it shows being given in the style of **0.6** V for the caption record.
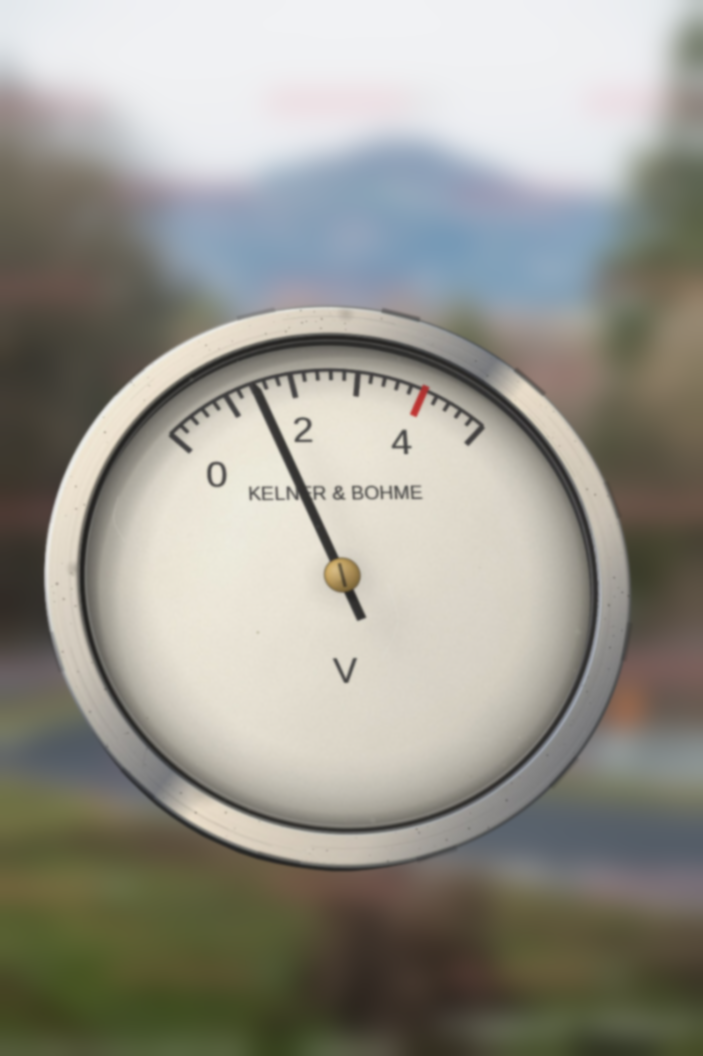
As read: **1.4** V
